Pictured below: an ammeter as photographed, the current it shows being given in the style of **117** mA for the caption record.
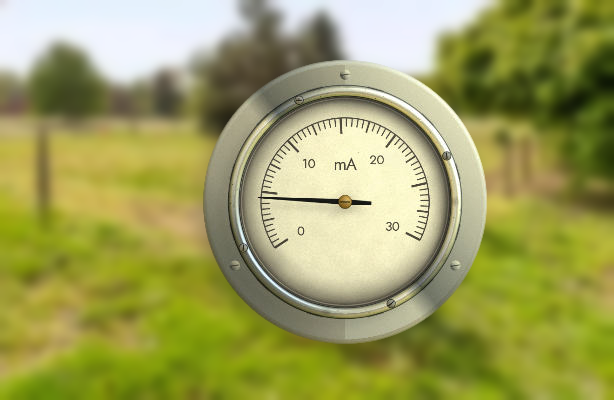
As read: **4.5** mA
